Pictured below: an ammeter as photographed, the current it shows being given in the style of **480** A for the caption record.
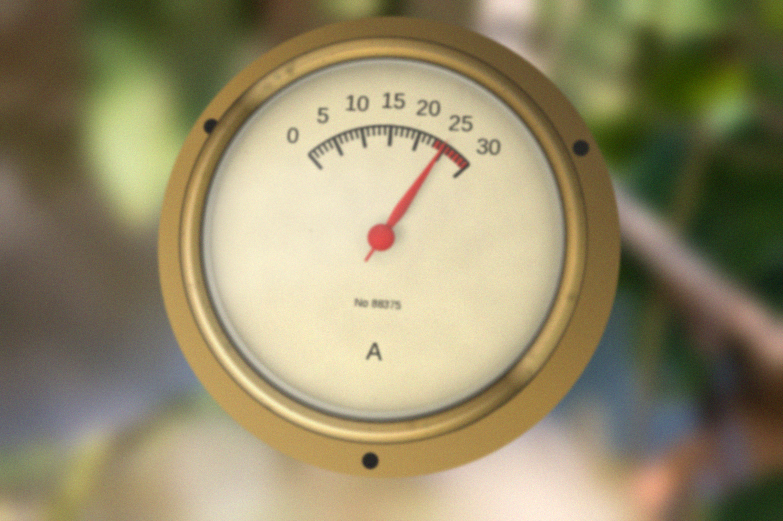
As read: **25** A
